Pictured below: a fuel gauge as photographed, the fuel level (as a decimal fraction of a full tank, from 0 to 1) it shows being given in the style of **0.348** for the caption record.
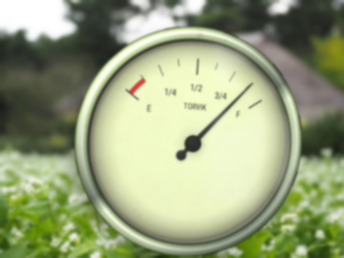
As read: **0.875**
